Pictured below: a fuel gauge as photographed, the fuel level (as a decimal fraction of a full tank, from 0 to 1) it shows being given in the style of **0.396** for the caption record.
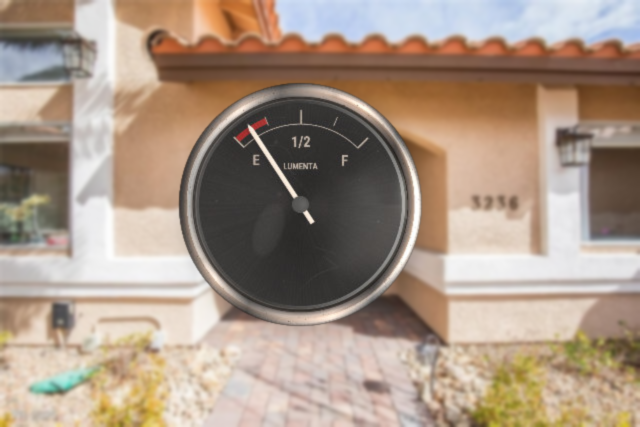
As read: **0.125**
